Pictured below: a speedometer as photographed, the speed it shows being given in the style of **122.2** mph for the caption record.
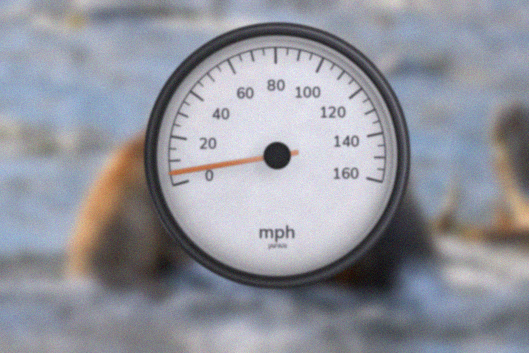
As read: **5** mph
